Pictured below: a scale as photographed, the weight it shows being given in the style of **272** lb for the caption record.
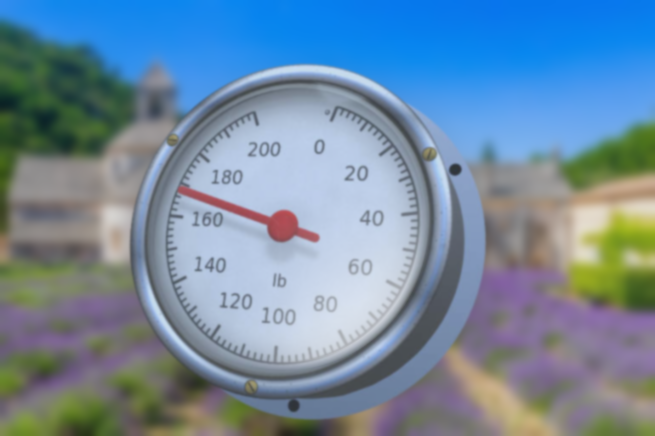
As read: **168** lb
